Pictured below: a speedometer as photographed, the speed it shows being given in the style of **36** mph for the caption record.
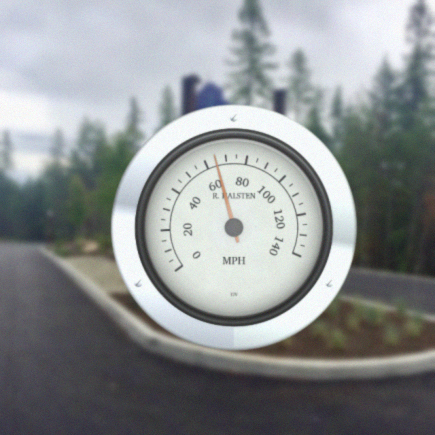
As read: **65** mph
